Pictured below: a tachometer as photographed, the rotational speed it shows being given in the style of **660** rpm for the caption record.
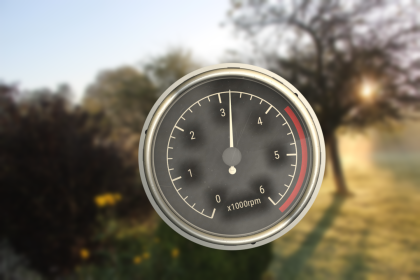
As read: **3200** rpm
